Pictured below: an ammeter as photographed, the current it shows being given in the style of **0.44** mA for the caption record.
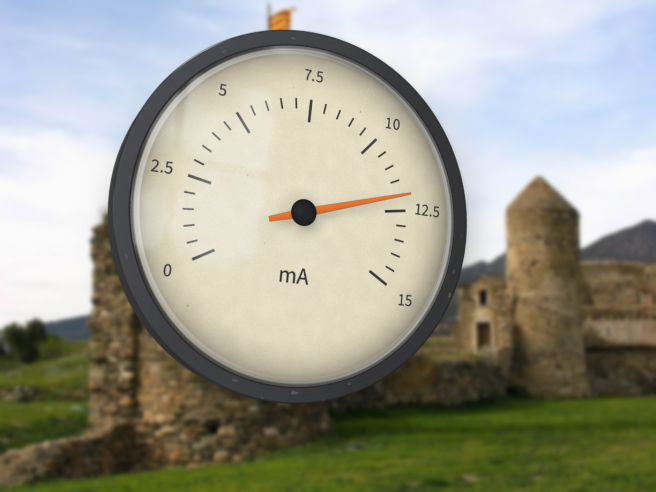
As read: **12** mA
